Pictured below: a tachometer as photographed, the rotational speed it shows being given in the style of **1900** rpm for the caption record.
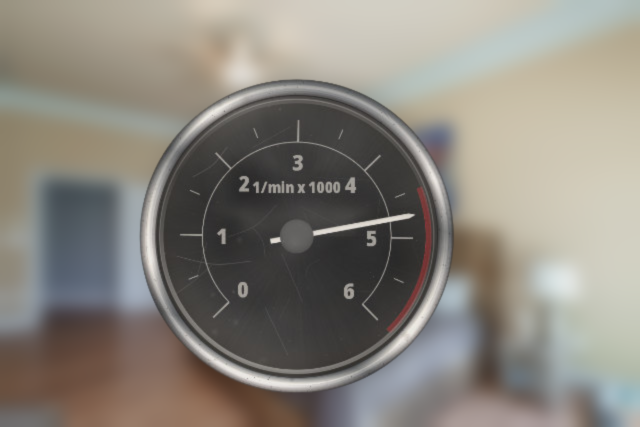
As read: **4750** rpm
